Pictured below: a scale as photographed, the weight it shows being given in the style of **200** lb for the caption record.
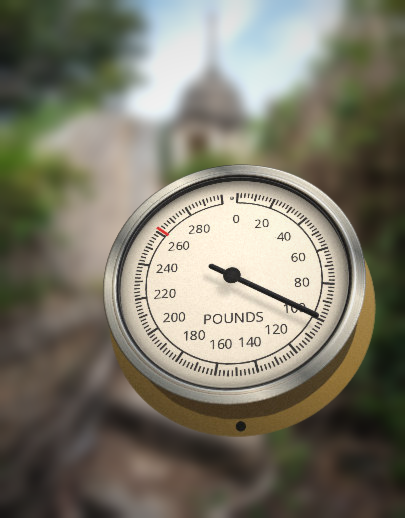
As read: **100** lb
